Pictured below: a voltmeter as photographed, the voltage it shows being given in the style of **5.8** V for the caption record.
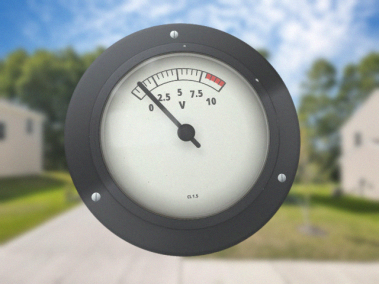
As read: **1** V
